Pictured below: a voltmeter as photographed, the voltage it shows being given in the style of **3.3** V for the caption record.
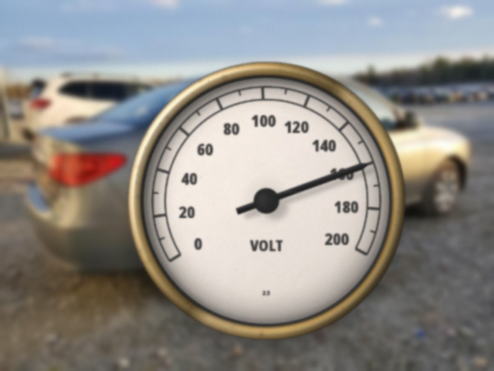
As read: **160** V
